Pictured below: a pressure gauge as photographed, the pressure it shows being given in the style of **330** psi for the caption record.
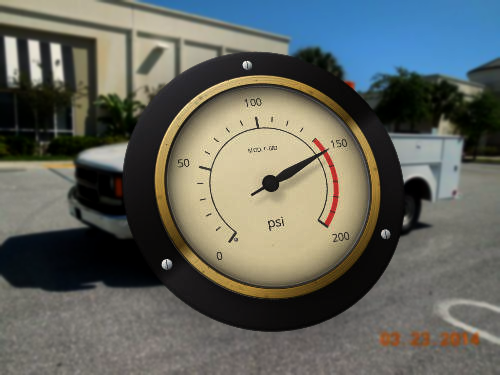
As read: **150** psi
